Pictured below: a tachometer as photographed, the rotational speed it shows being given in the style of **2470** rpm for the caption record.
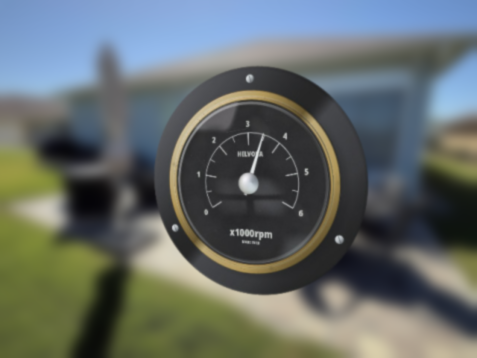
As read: **3500** rpm
